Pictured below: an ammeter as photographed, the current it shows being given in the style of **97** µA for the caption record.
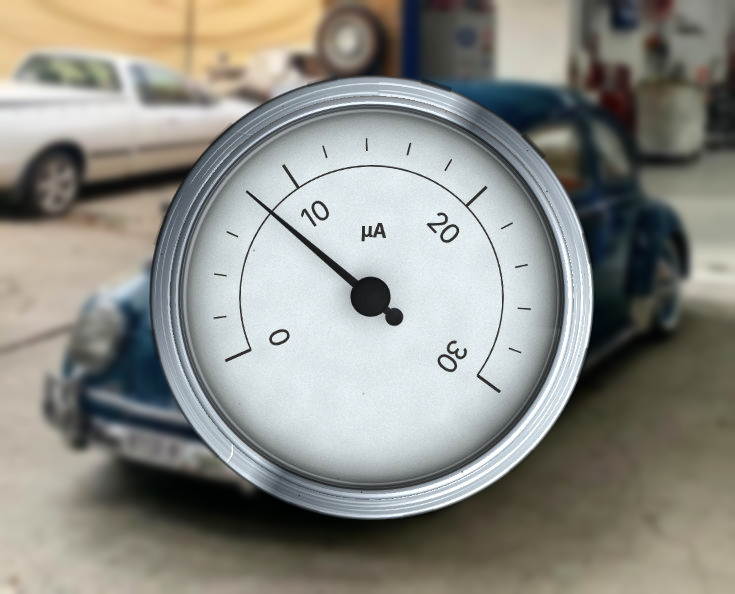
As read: **8** µA
